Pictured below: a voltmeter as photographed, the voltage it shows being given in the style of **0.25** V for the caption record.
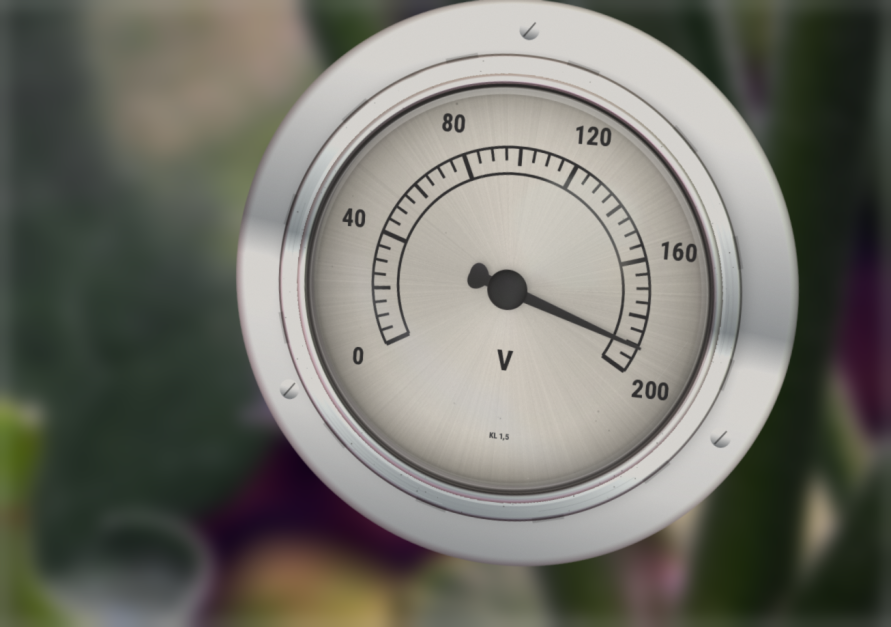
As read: **190** V
